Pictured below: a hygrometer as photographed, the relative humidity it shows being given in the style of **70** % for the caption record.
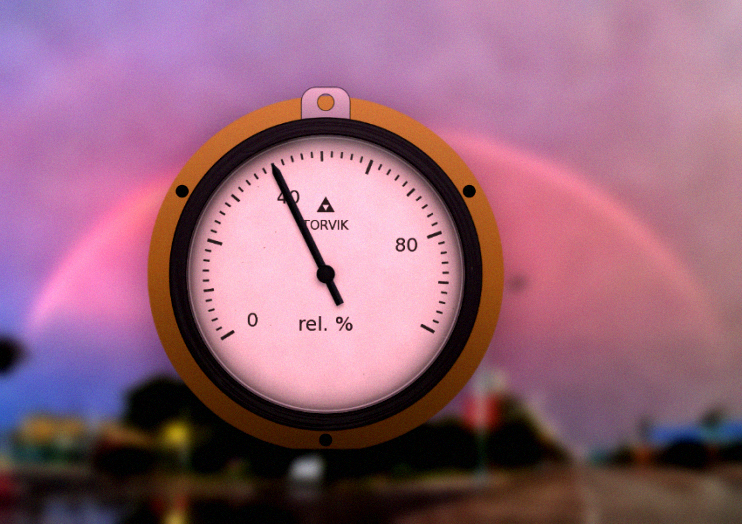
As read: **40** %
